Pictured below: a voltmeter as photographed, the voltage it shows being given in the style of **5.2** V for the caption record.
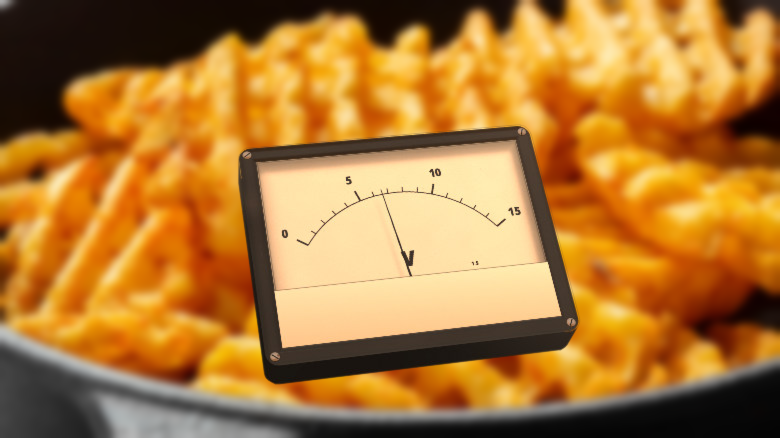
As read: **6.5** V
